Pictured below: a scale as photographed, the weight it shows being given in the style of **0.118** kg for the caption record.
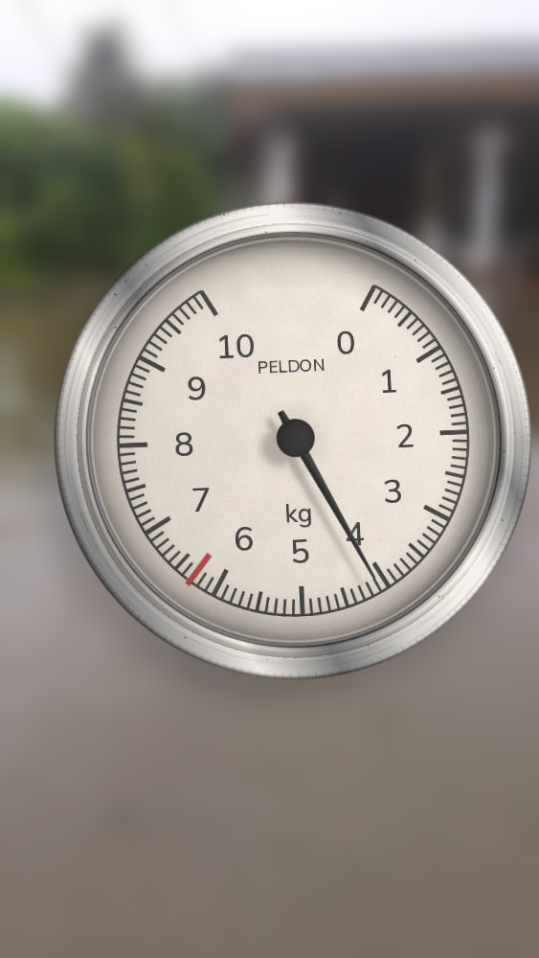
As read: **4.1** kg
